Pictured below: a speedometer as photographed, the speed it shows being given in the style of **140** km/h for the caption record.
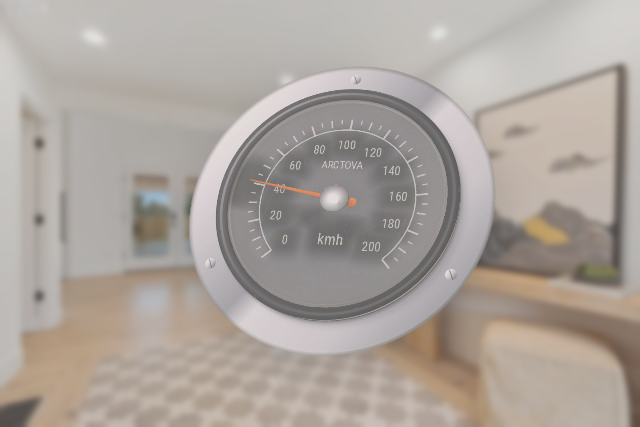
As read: **40** km/h
